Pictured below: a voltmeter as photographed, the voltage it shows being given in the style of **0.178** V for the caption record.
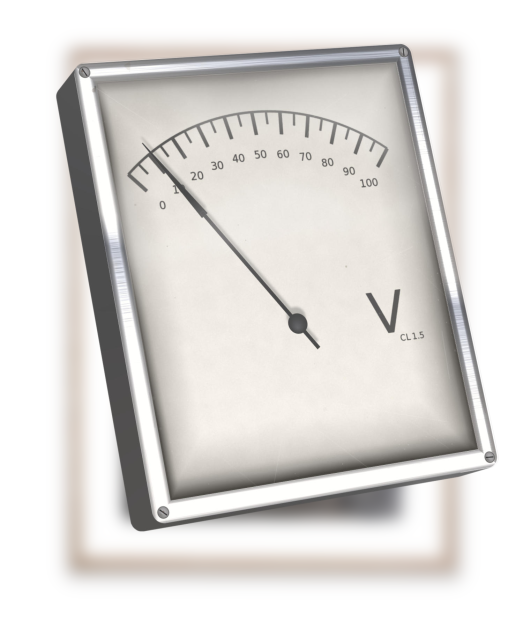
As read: **10** V
